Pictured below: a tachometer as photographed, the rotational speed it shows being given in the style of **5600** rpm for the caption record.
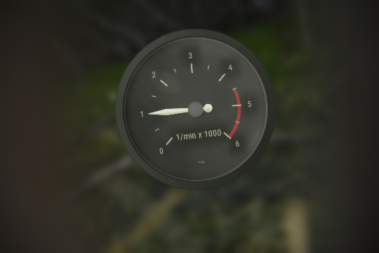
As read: **1000** rpm
